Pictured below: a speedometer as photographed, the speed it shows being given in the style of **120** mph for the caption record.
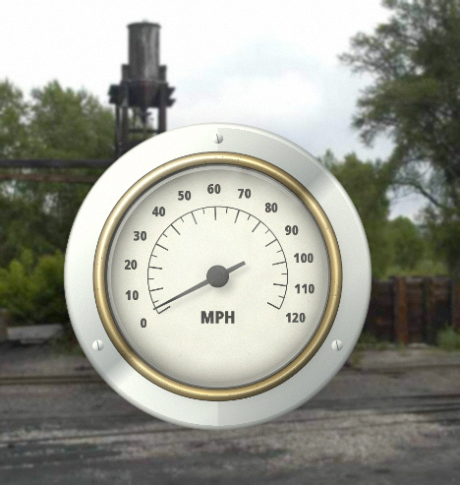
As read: **2.5** mph
